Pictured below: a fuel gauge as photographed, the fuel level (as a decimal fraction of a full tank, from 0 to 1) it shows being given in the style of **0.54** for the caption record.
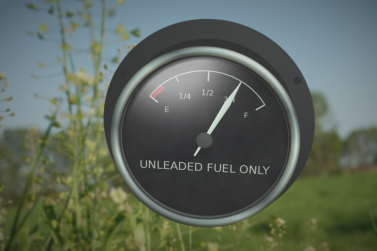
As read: **0.75**
